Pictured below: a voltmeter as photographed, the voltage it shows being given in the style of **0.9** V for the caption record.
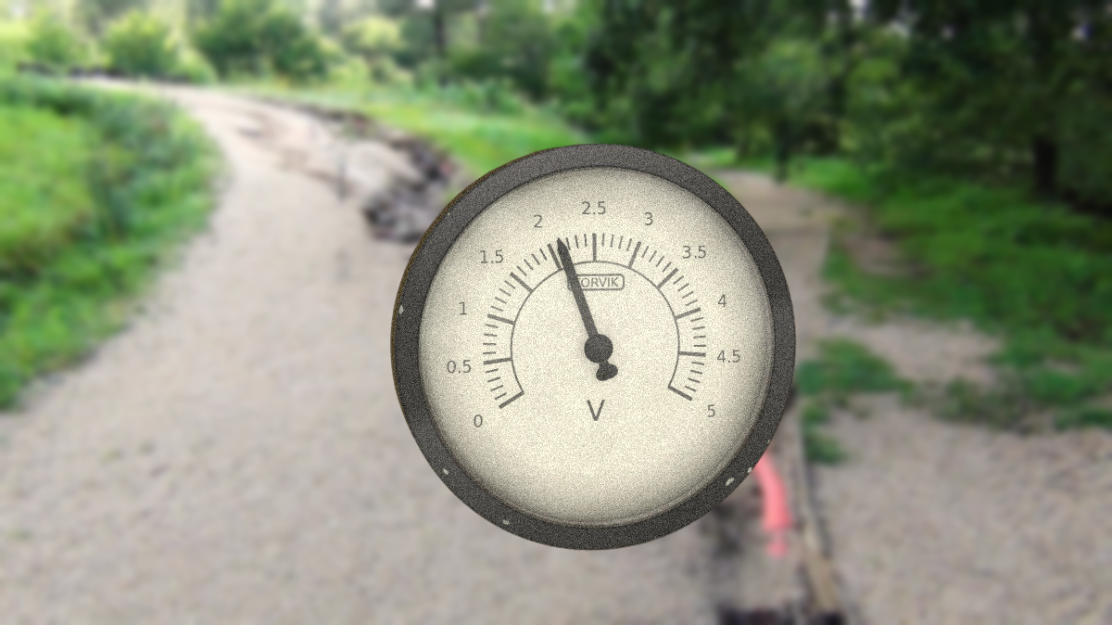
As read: **2.1** V
